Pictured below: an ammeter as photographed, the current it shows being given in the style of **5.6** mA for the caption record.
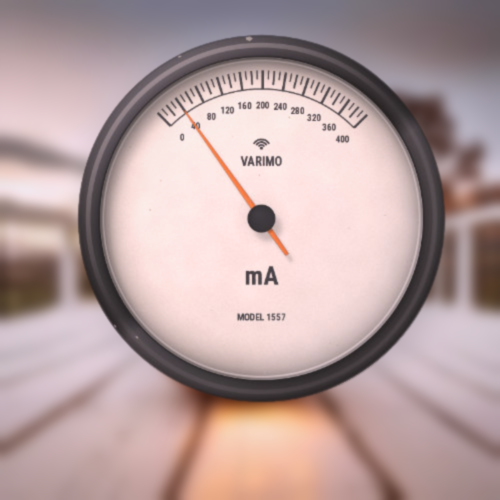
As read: **40** mA
